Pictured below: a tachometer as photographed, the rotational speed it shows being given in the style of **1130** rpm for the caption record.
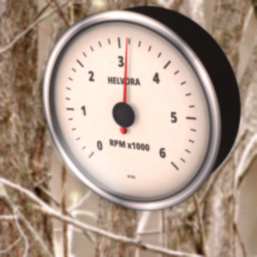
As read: **3200** rpm
